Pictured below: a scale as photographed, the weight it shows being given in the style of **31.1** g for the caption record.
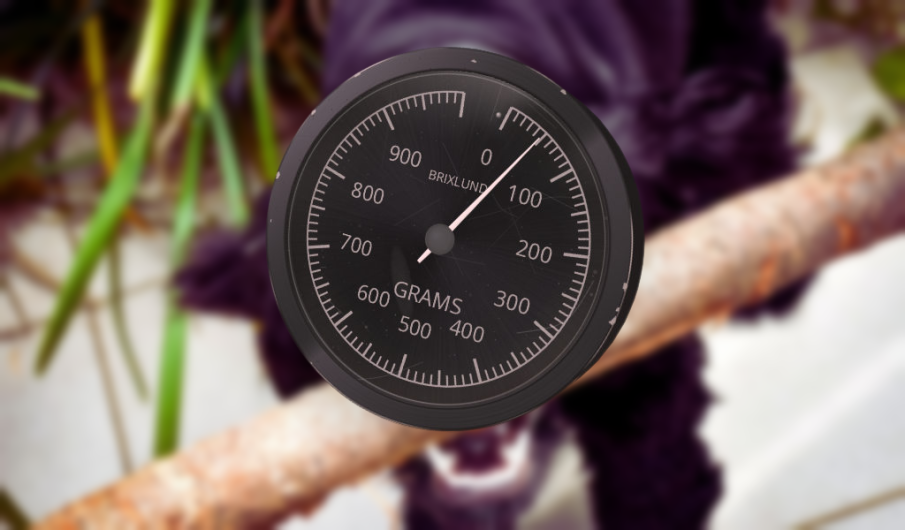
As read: **50** g
